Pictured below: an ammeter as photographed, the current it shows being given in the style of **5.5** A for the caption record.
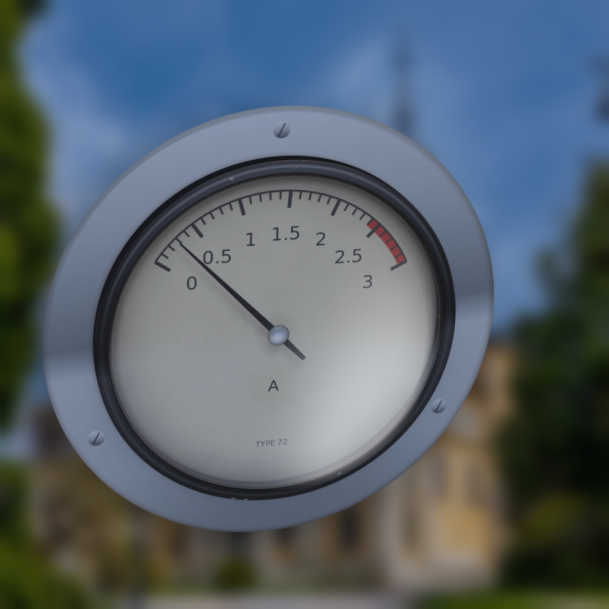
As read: **0.3** A
